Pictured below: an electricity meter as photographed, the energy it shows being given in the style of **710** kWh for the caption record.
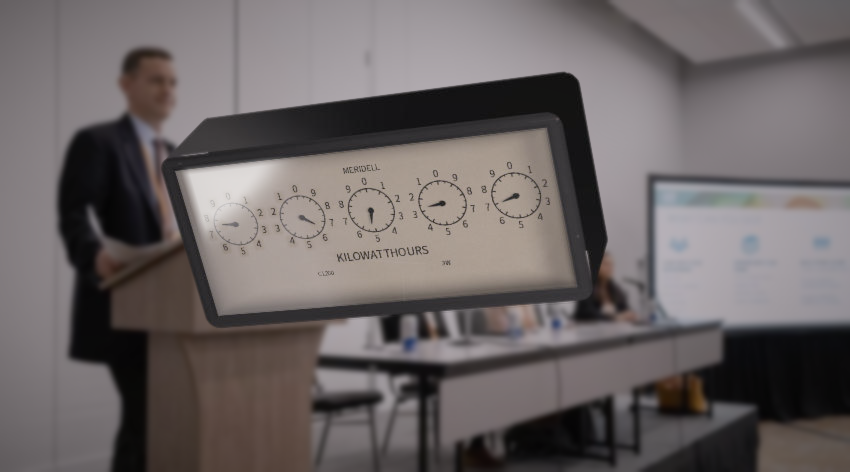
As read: **76527** kWh
